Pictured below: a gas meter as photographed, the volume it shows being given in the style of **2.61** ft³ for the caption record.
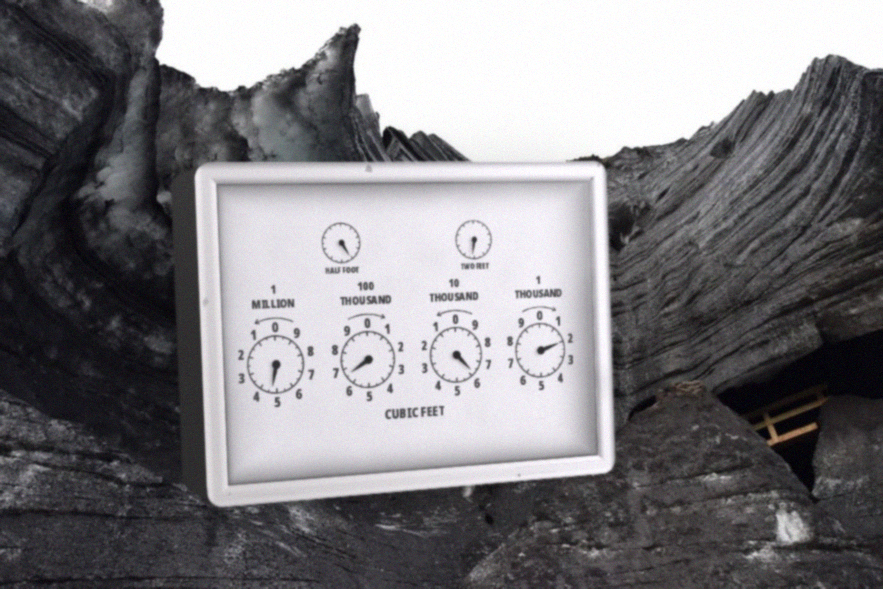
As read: **466200** ft³
